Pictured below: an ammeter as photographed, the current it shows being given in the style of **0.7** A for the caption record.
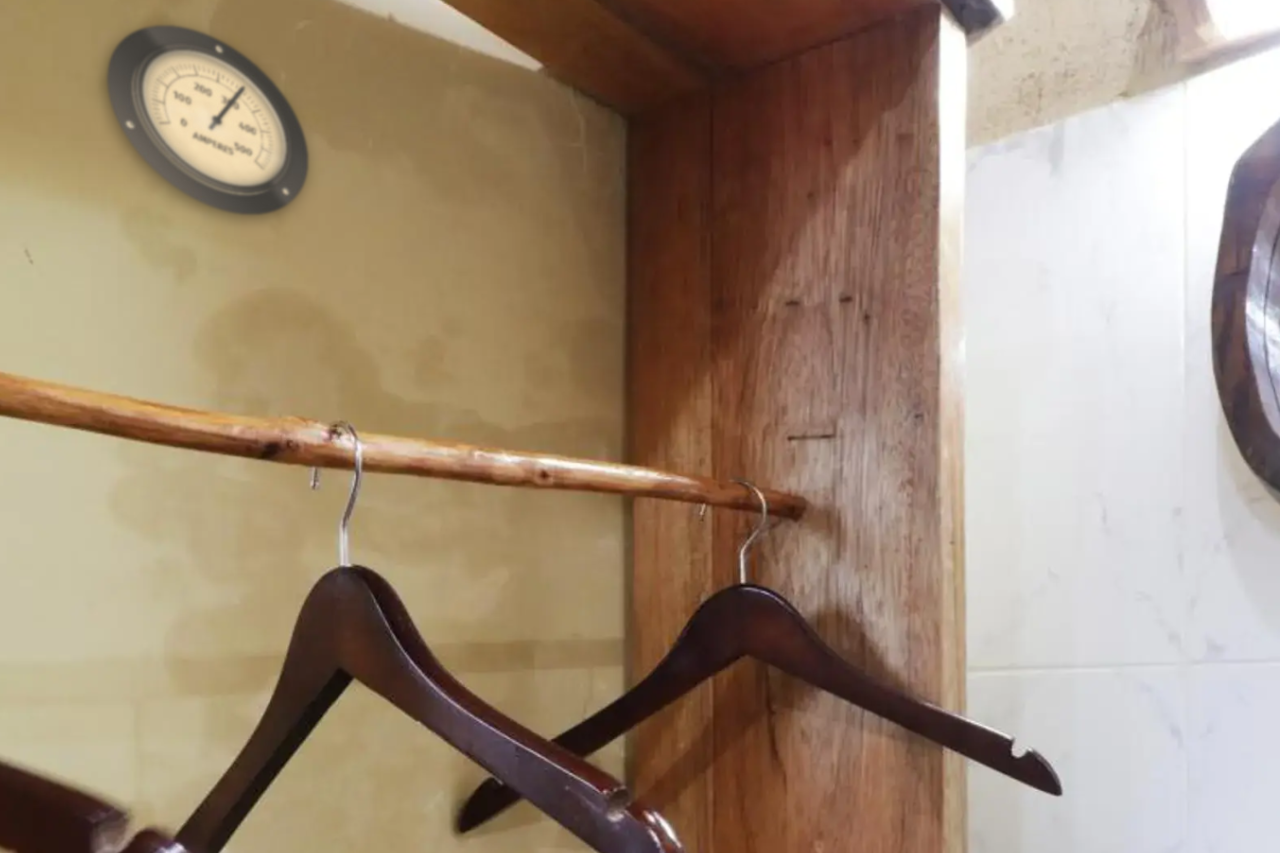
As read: **300** A
